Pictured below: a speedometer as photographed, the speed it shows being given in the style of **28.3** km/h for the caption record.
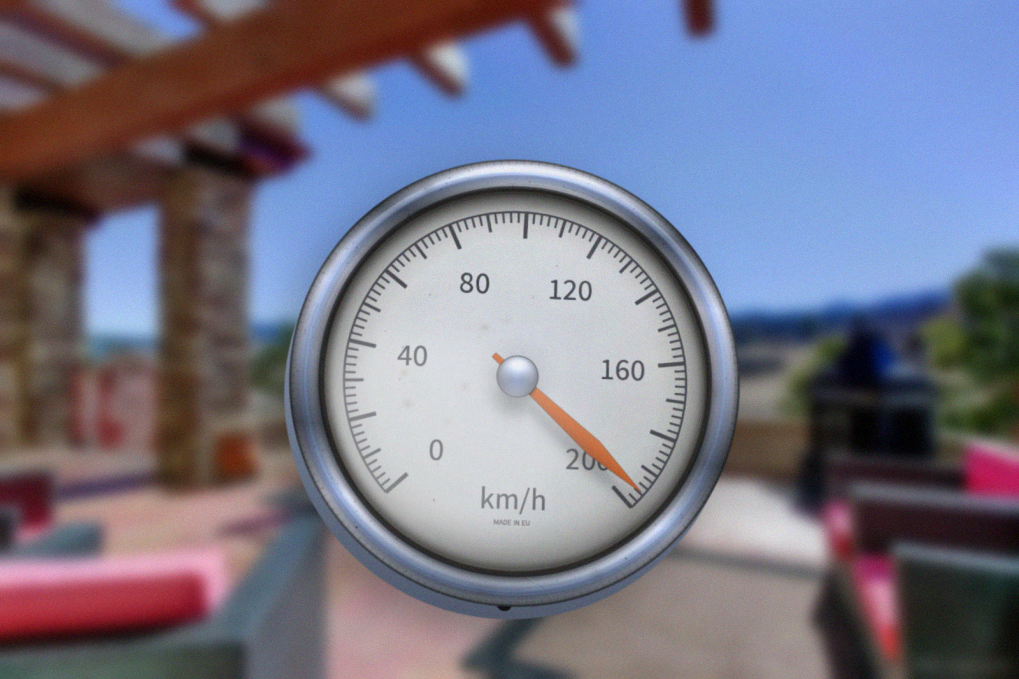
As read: **196** km/h
